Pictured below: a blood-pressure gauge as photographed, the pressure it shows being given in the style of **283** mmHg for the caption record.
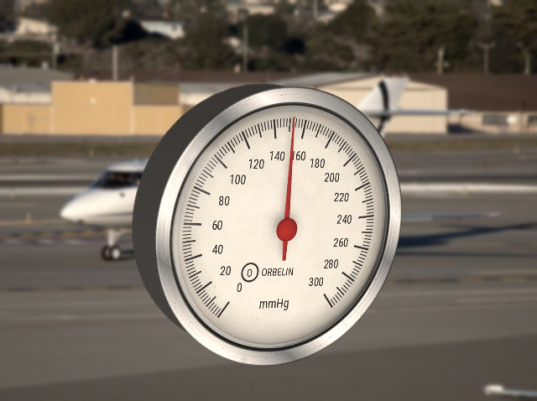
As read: **150** mmHg
